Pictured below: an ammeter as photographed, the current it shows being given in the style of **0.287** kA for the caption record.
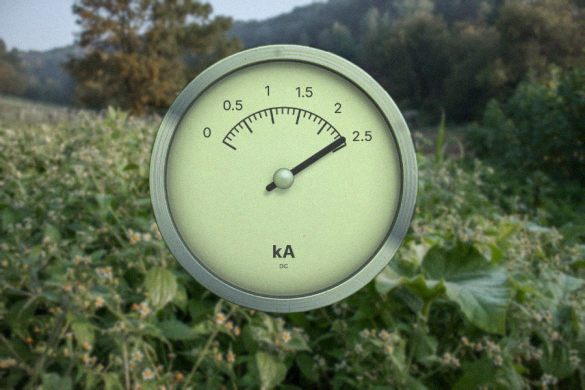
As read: **2.4** kA
